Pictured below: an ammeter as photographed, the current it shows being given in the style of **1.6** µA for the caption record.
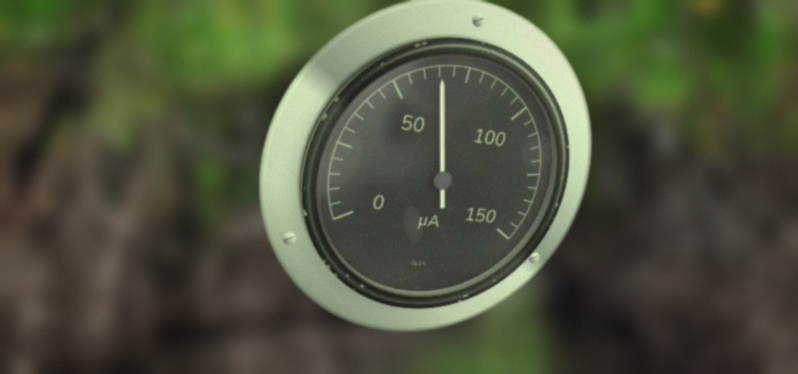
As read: **65** µA
